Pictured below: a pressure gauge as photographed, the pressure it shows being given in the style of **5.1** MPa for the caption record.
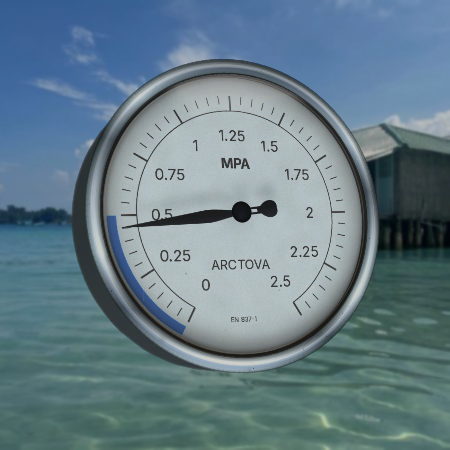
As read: **0.45** MPa
